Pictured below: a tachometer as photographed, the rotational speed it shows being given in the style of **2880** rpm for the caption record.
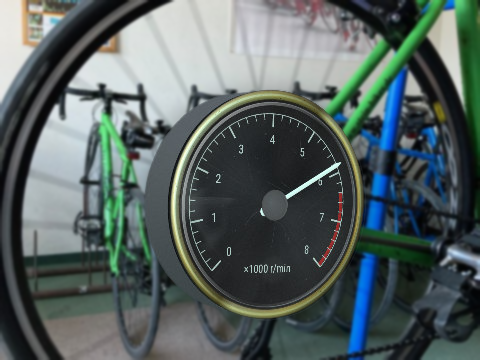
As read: **5800** rpm
